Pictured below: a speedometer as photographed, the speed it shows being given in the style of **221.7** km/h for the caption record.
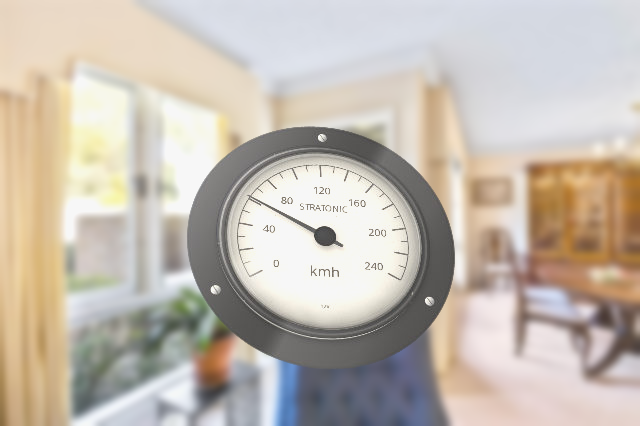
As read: **60** km/h
